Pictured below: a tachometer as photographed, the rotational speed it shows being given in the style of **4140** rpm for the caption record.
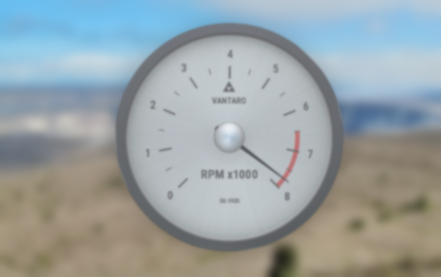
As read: **7750** rpm
